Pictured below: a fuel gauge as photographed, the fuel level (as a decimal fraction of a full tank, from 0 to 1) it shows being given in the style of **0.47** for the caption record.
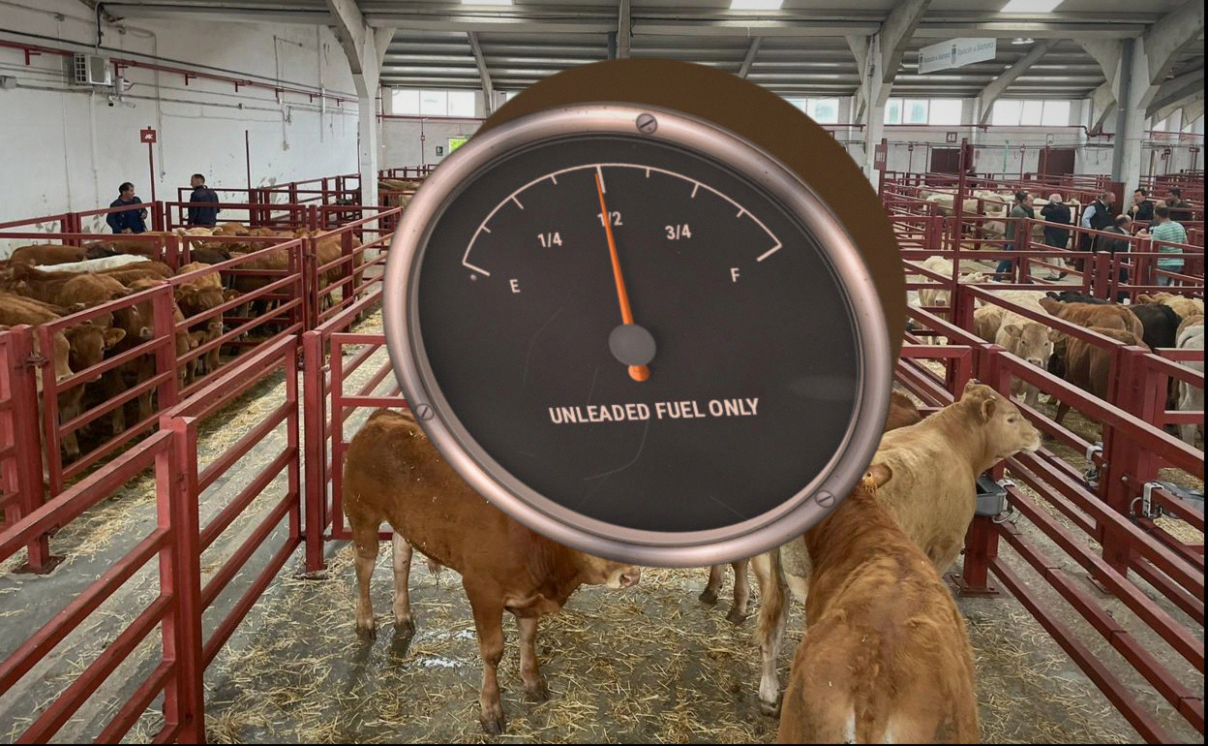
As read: **0.5**
